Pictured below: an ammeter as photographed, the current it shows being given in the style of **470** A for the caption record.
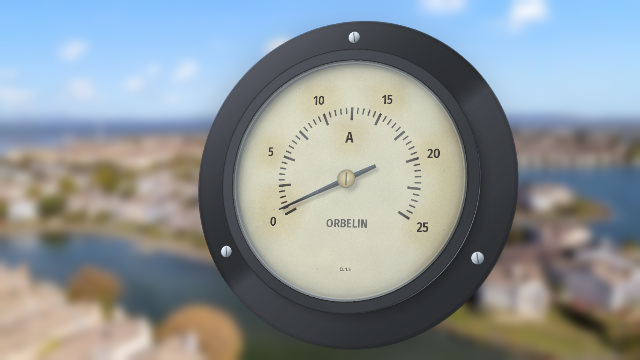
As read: **0.5** A
